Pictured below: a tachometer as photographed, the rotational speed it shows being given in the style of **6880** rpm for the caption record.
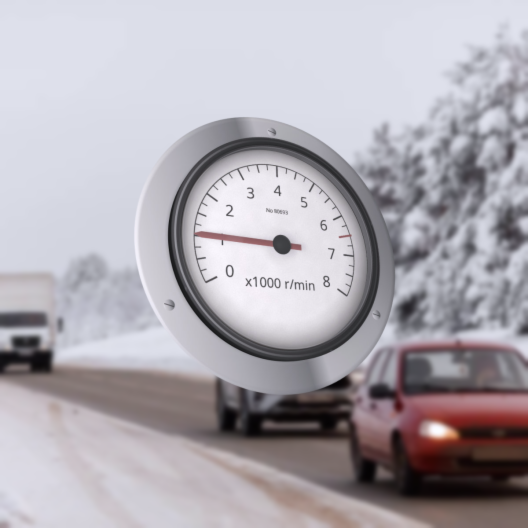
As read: **1000** rpm
